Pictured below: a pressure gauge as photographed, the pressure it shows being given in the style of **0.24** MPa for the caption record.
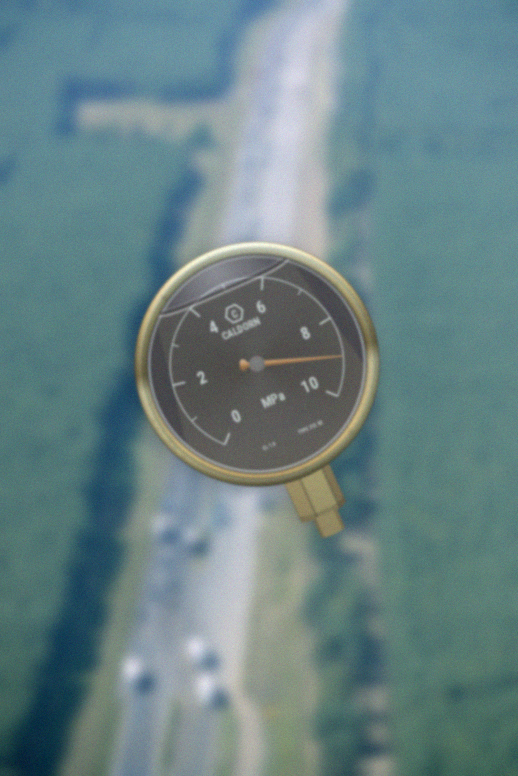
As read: **9** MPa
